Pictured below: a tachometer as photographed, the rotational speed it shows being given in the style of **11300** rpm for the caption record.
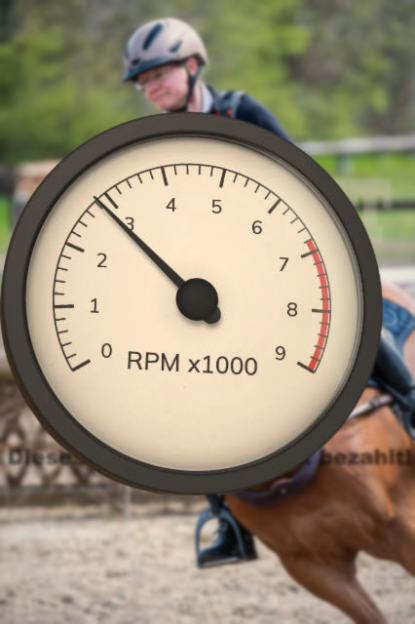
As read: **2800** rpm
